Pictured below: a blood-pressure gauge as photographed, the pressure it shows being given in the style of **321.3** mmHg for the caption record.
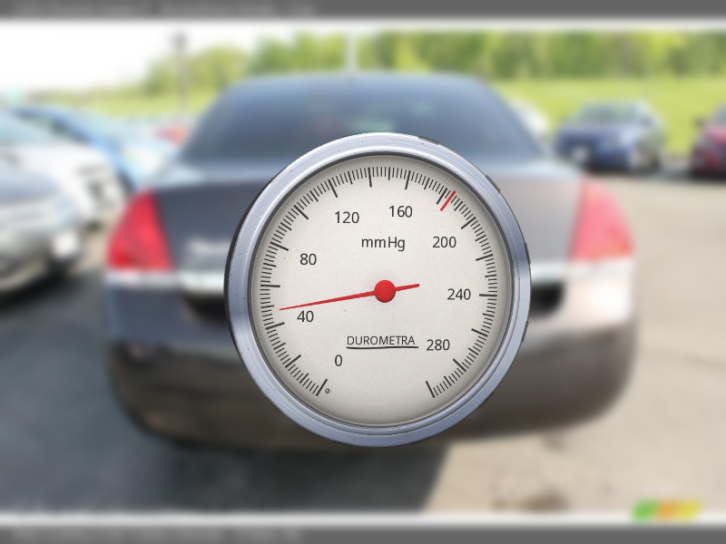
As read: **48** mmHg
